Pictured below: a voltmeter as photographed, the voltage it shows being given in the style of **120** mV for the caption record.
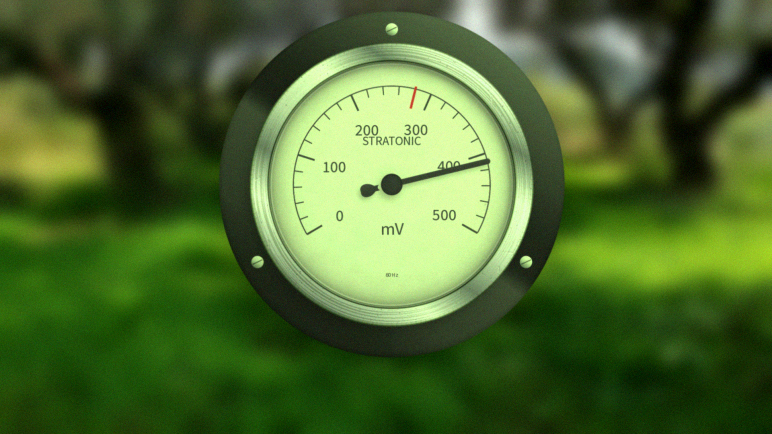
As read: **410** mV
